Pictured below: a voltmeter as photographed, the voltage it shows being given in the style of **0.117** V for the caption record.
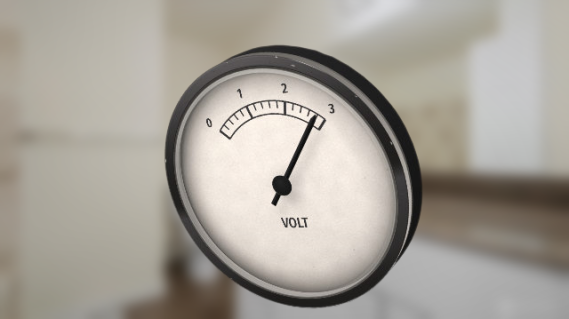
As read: **2.8** V
